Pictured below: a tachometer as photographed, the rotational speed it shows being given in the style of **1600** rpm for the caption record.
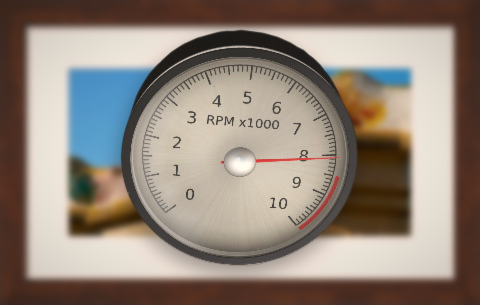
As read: **8000** rpm
